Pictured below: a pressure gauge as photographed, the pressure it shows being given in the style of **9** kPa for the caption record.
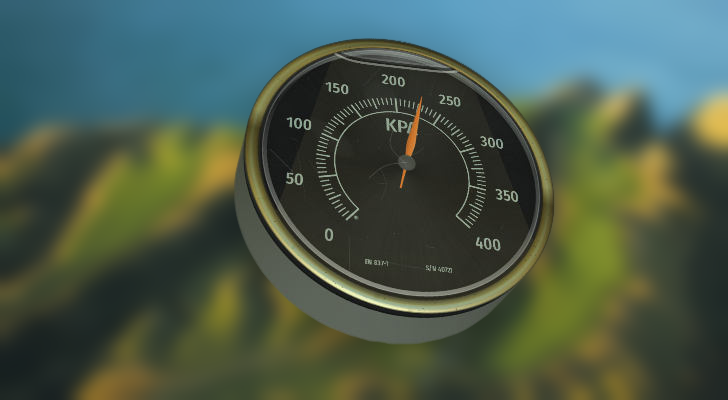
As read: **225** kPa
